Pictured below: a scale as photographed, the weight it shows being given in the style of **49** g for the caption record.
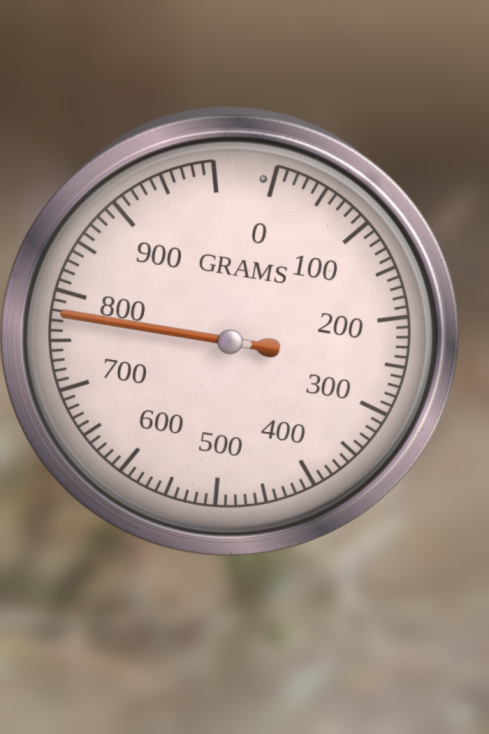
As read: **780** g
